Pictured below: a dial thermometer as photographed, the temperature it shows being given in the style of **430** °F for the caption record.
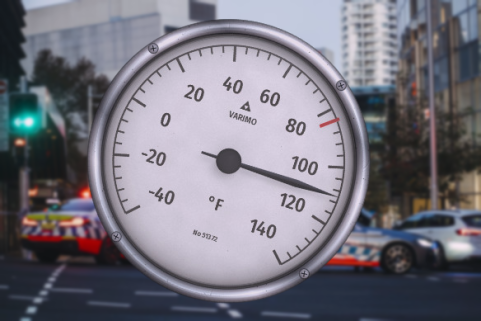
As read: **110** °F
